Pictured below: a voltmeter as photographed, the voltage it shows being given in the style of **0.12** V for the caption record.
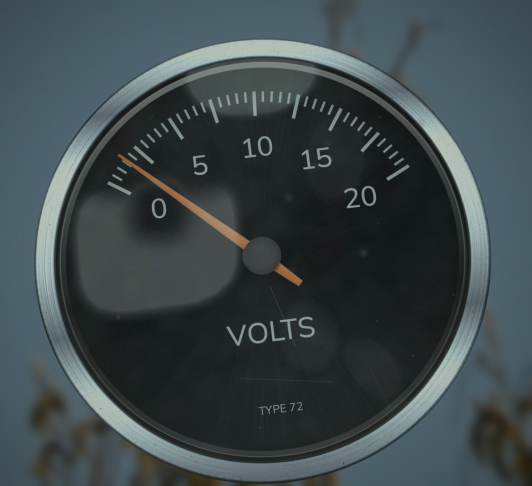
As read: **1.5** V
